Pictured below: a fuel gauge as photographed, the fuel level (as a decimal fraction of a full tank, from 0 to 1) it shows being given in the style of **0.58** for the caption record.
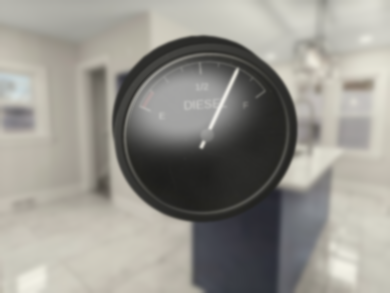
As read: **0.75**
